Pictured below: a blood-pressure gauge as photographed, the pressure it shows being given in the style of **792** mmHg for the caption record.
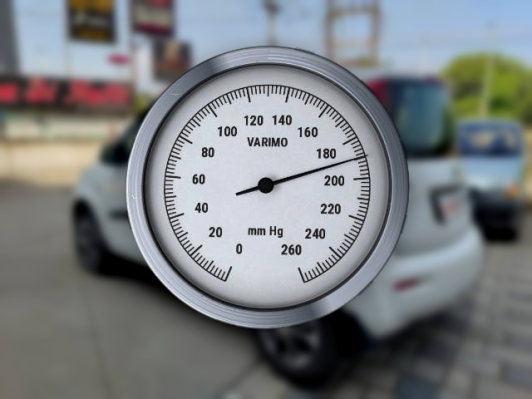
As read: **190** mmHg
